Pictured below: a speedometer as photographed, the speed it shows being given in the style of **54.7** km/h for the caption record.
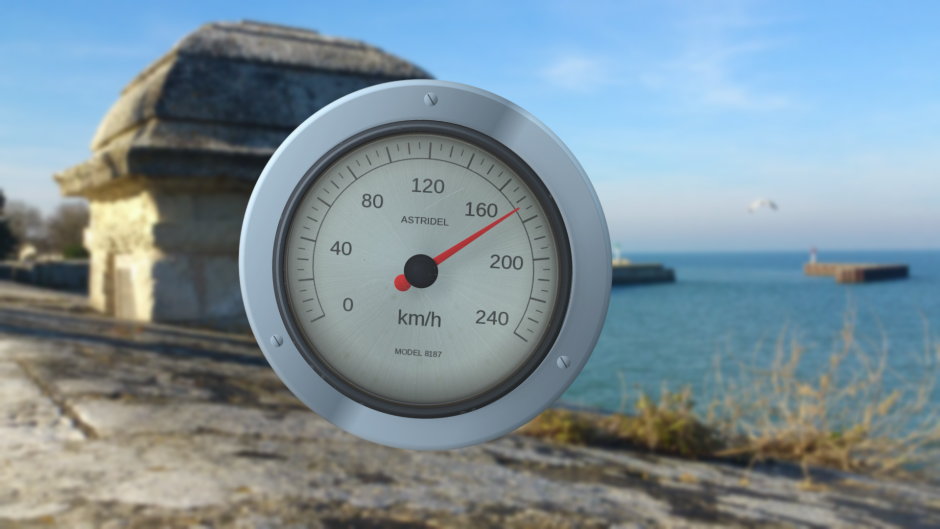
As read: **172.5** km/h
